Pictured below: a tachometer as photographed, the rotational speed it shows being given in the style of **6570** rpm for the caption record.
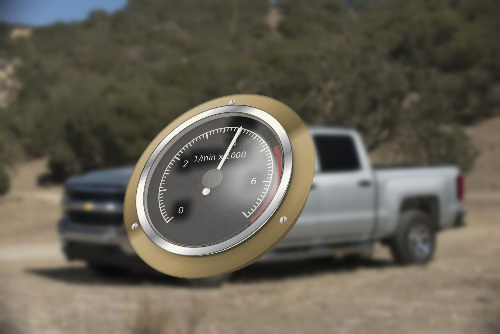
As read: **4000** rpm
